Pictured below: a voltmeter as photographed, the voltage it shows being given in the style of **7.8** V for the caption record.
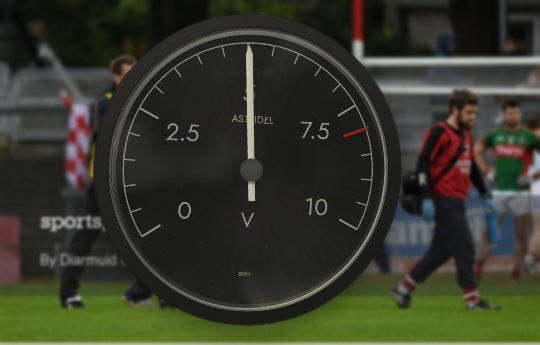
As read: **5** V
